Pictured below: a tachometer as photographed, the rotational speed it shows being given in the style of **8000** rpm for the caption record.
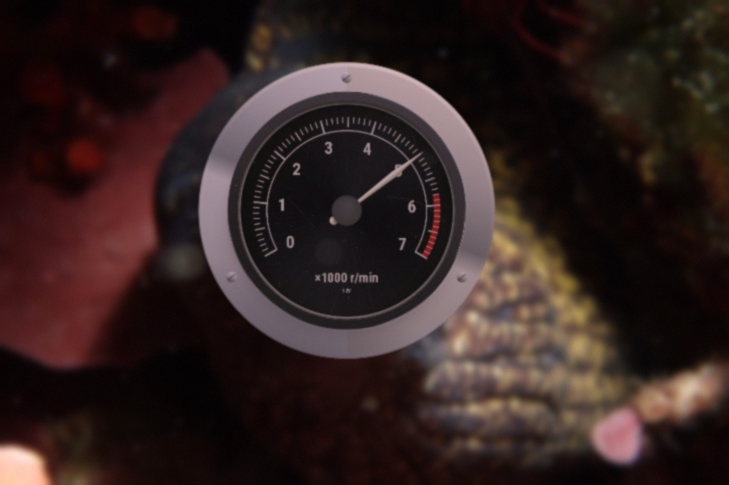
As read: **5000** rpm
